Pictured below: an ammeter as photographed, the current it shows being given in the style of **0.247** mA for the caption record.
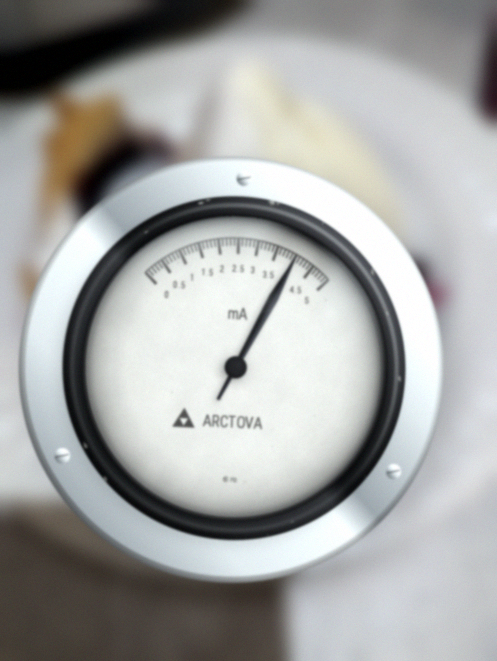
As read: **4** mA
